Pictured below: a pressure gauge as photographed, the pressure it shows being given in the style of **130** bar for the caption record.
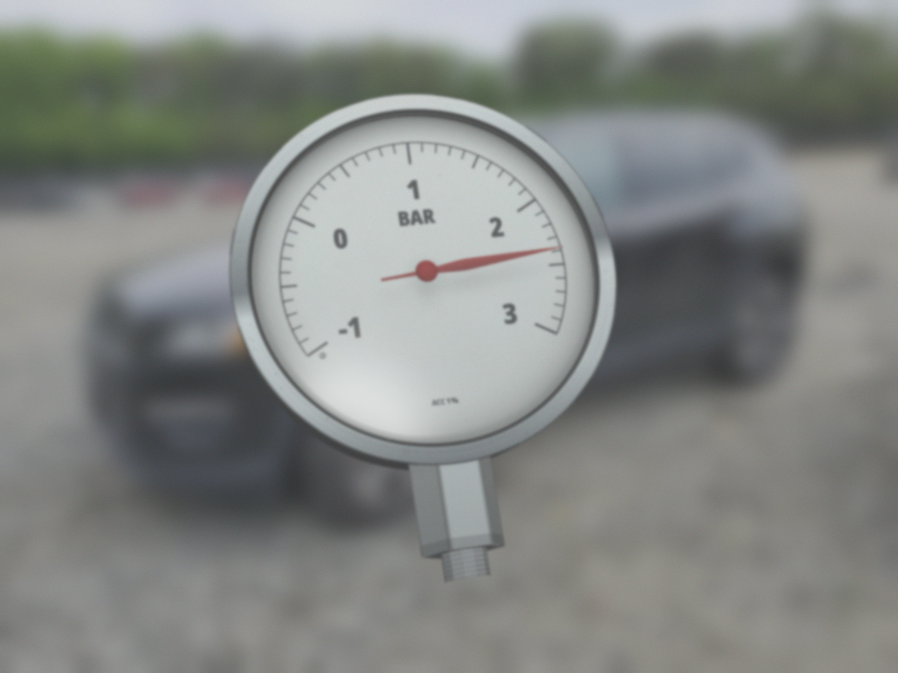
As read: **2.4** bar
